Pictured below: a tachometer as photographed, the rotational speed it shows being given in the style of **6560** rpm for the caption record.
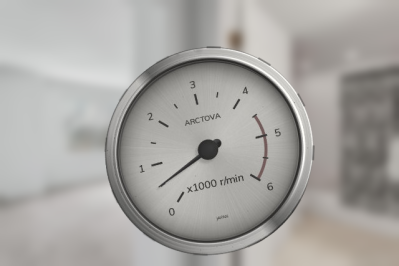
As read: **500** rpm
